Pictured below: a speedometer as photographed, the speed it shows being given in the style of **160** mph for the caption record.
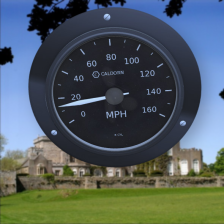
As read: **15** mph
